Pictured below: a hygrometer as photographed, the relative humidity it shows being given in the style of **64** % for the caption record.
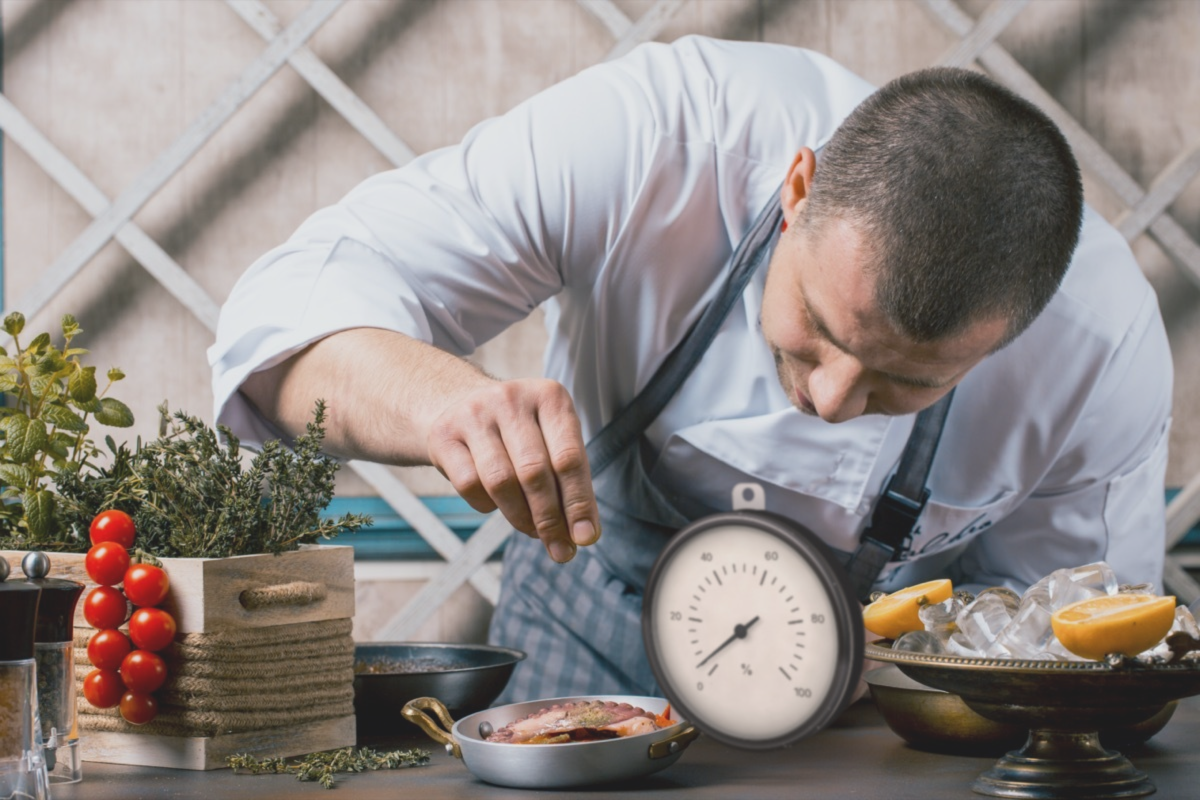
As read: **4** %
